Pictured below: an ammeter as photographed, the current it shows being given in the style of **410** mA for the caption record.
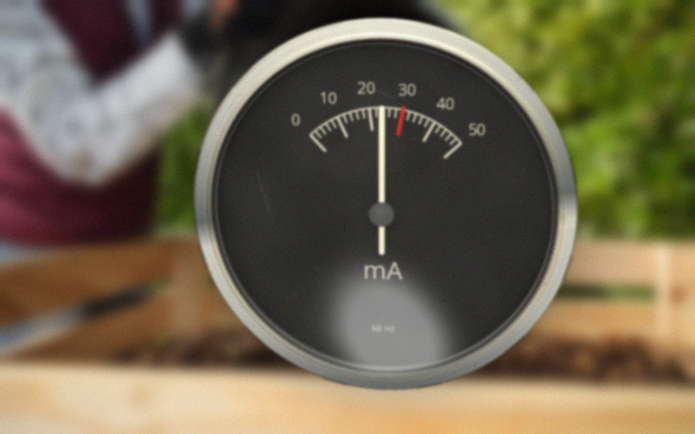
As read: **24** mA
